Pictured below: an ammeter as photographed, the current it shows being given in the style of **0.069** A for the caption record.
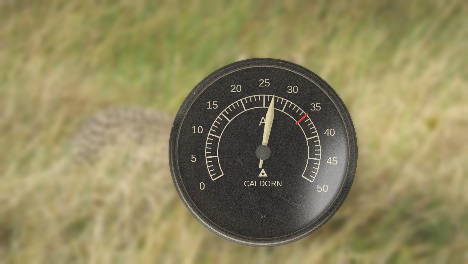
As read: **27** A
